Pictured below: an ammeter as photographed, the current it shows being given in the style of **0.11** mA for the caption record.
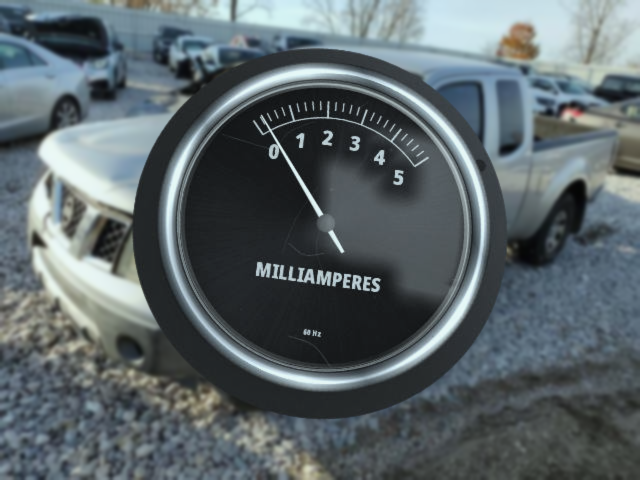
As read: **0.2** mA
